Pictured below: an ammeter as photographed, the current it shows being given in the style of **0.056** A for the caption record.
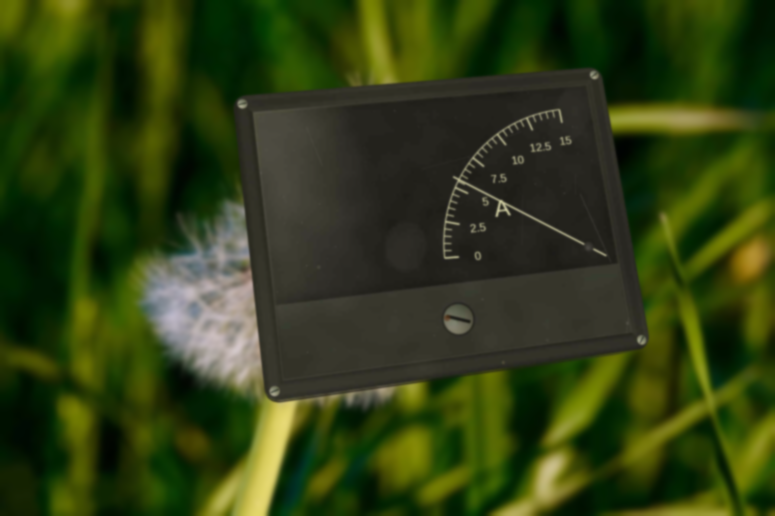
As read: **5.5** A
